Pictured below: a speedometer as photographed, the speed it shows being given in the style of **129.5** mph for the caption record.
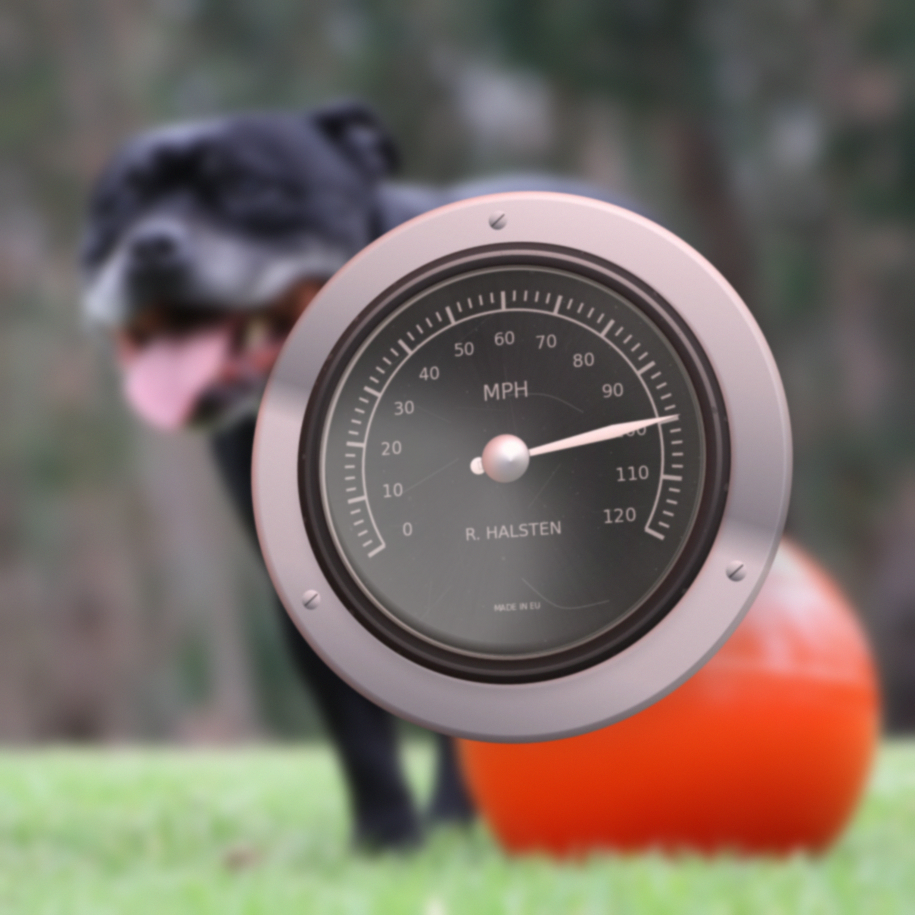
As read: **100** mph
